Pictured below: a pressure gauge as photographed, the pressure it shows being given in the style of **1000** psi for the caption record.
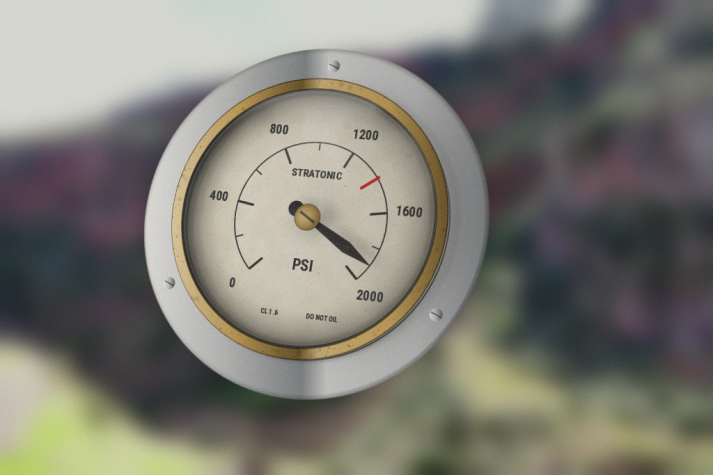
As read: **1900** psi
